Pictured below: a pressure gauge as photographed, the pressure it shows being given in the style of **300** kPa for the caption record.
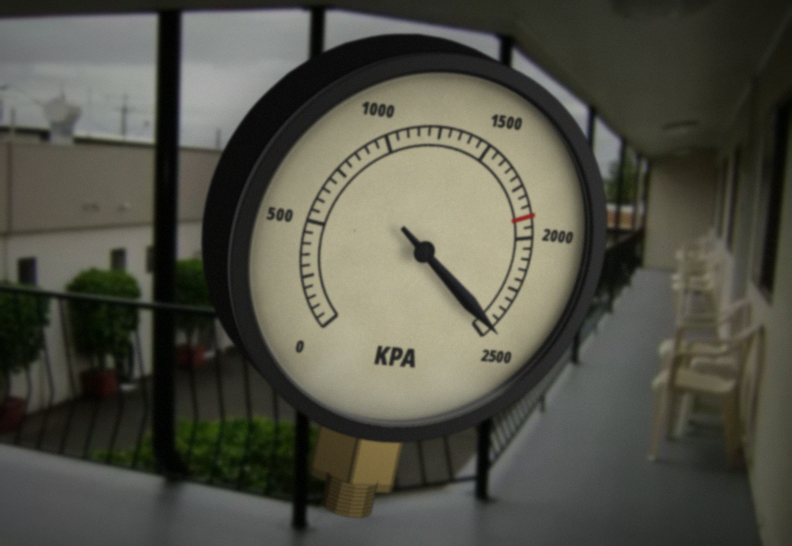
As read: **2450** kPa
